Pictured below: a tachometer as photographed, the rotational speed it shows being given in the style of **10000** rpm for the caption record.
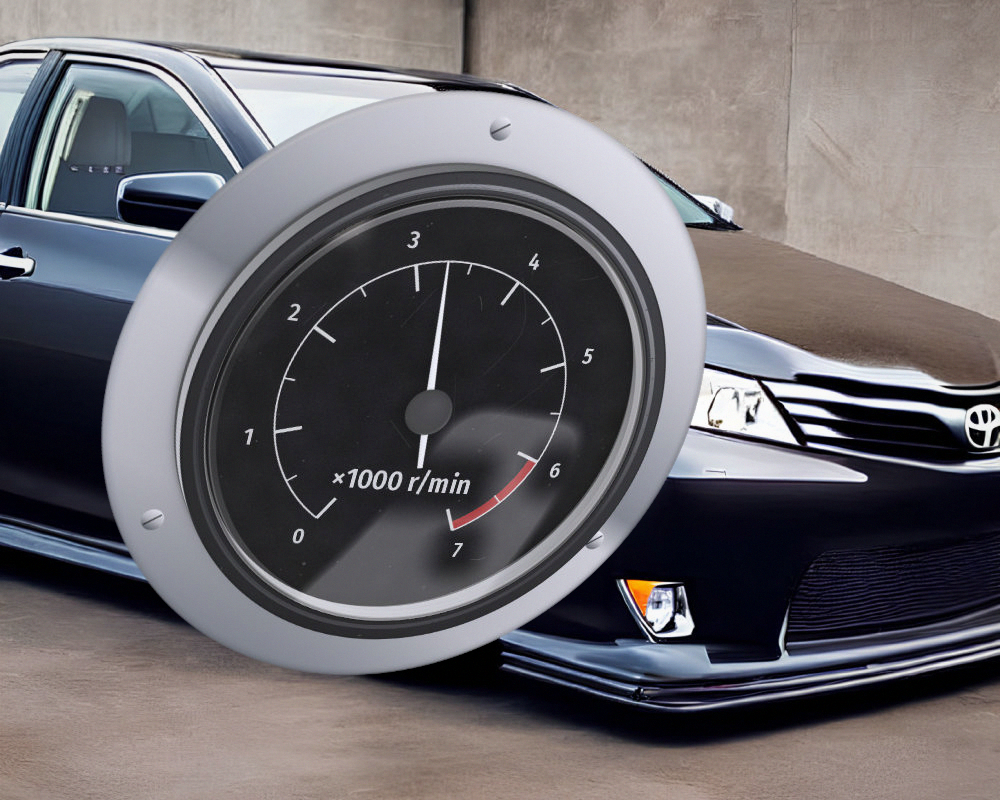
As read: **3250** rpm
